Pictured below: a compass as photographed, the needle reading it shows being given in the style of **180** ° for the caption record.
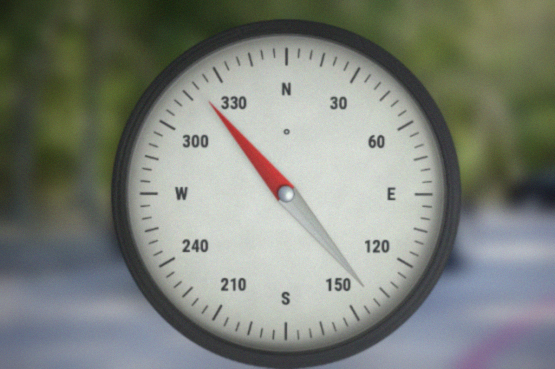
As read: **320** °
